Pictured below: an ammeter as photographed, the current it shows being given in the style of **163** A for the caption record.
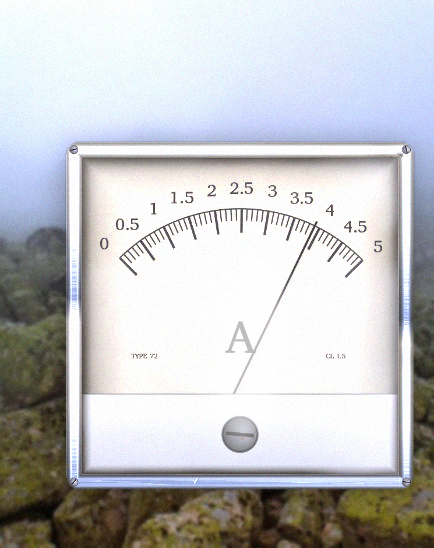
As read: **3.9** A
